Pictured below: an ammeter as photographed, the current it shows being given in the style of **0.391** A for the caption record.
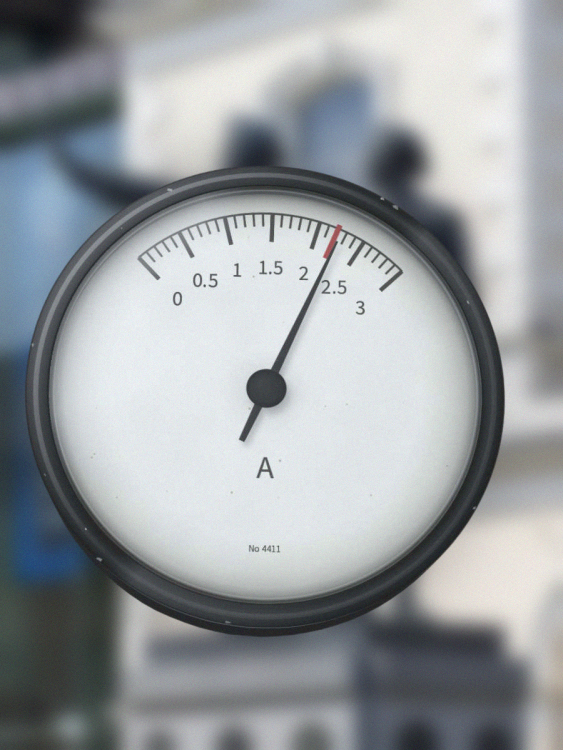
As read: **2.25** A
